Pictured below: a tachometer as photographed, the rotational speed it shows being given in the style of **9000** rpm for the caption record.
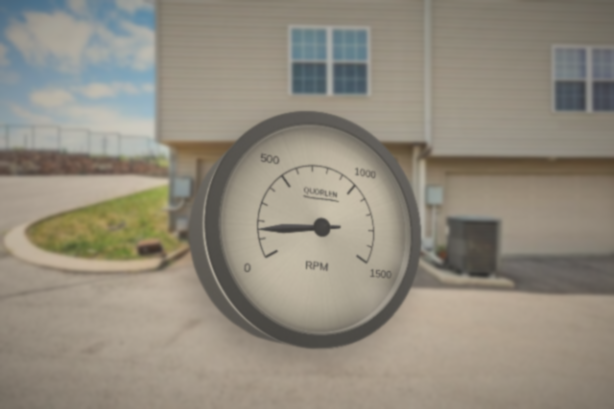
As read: **150** rpm
